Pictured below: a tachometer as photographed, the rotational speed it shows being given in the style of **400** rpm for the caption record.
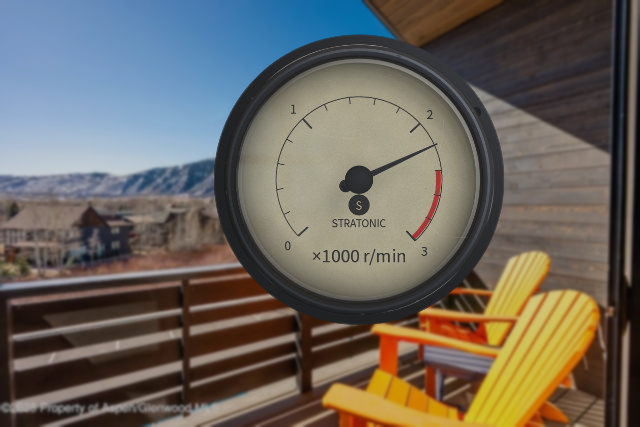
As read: **2200** rpm
